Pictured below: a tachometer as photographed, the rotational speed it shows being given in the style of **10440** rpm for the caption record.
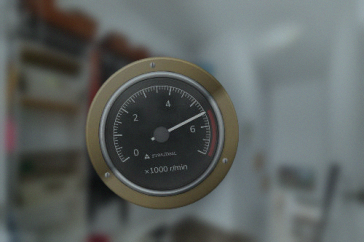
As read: **5500** rpm
